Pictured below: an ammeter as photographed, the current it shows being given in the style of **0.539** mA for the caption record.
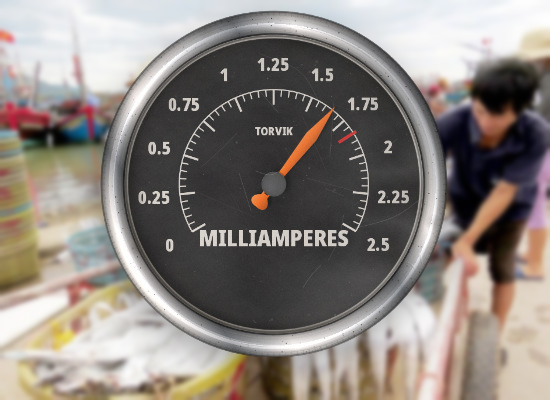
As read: **1.65** mA
